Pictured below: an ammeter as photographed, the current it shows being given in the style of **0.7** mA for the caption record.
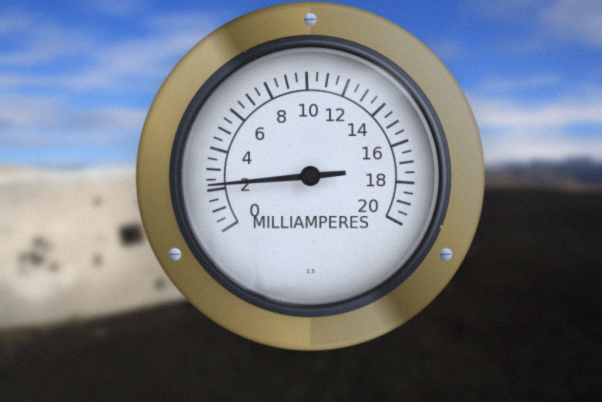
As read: **2.25** mA
